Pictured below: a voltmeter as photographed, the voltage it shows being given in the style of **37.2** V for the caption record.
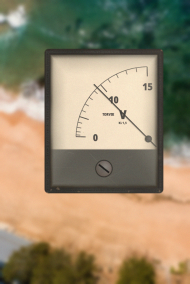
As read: **9.5** V
